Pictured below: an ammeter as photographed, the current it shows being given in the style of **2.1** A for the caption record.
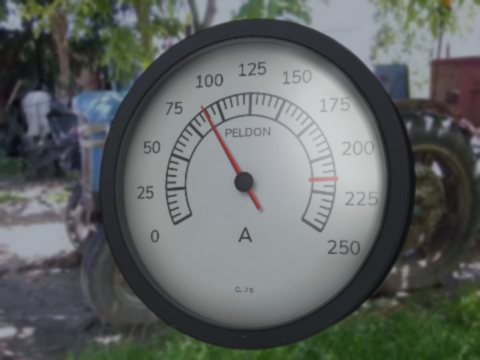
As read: **90** A
